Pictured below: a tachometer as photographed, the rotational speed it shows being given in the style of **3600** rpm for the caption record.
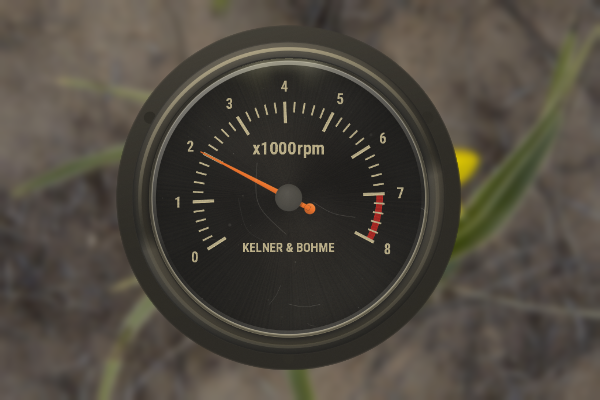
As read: **2000** rpm
